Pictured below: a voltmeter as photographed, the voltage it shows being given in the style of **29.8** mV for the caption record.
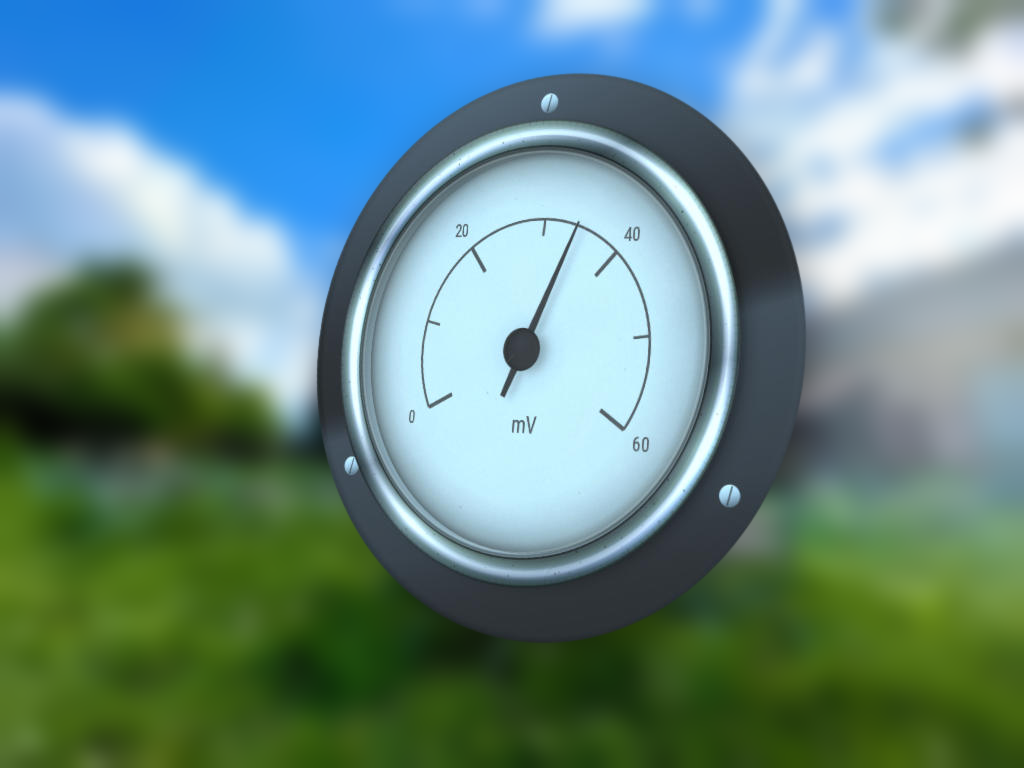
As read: **35** mV
